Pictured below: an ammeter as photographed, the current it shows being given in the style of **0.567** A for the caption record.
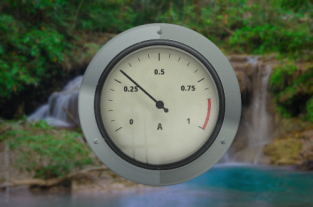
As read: **0.3** A
